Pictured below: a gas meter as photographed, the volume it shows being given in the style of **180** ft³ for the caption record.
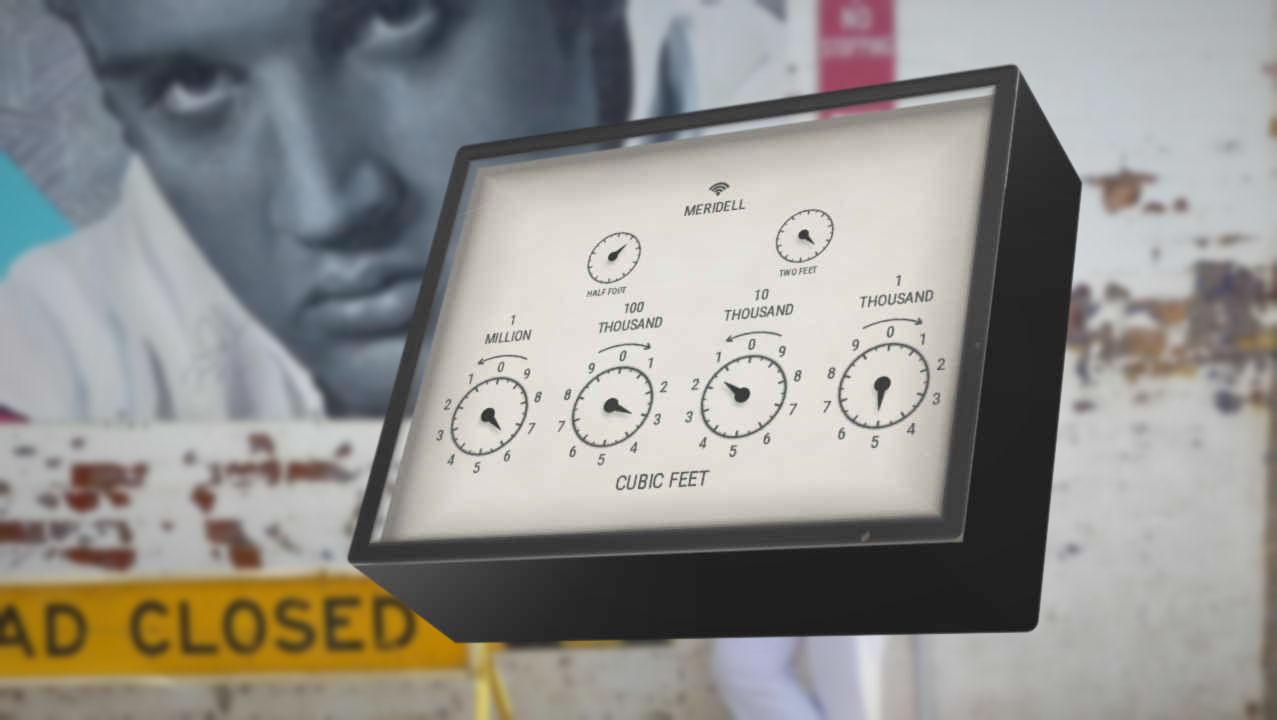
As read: **631500** ft³
